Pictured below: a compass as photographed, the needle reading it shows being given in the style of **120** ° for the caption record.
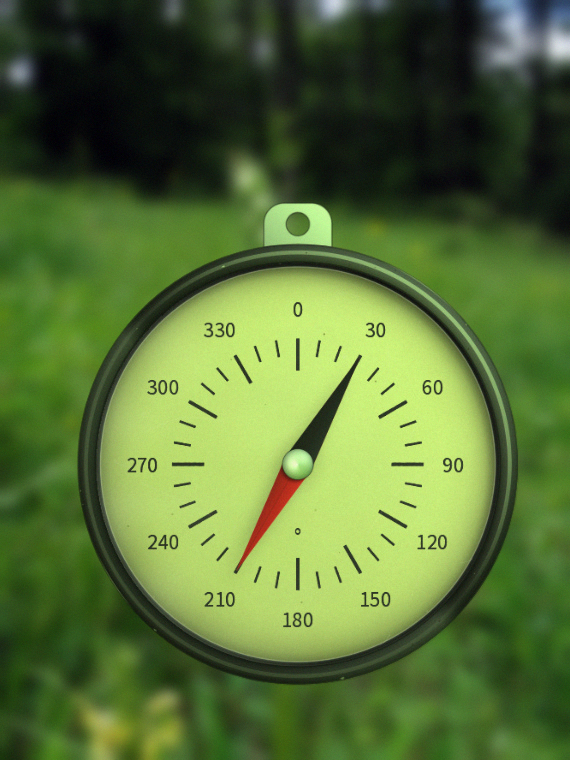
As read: **210** °
